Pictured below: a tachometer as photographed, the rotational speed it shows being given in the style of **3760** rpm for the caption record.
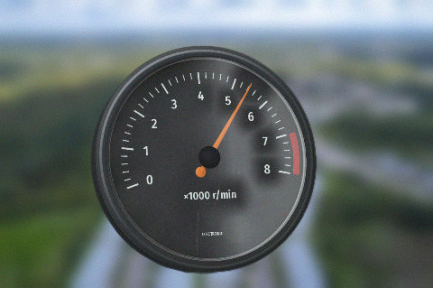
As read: **5400** rpm
